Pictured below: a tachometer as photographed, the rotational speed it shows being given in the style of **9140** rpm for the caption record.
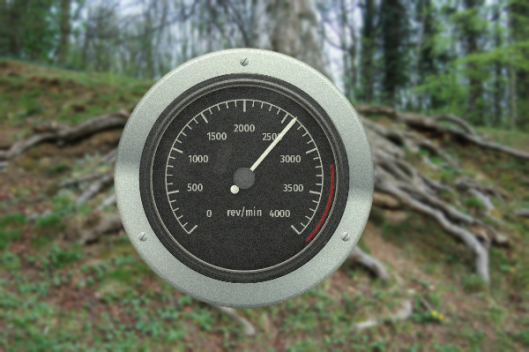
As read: **2600** rpm
